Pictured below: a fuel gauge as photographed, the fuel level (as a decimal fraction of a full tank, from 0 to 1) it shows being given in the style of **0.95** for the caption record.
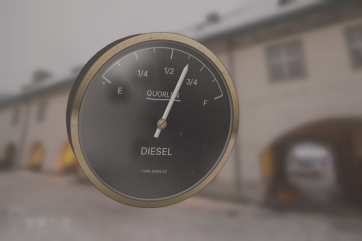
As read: **0.625**
